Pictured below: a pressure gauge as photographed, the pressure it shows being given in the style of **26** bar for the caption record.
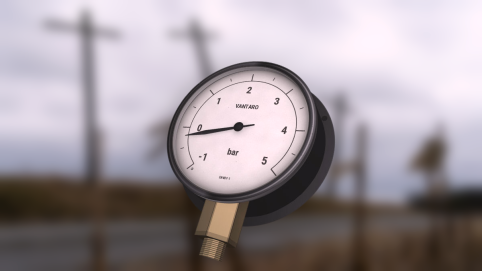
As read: **-0.25** bar
